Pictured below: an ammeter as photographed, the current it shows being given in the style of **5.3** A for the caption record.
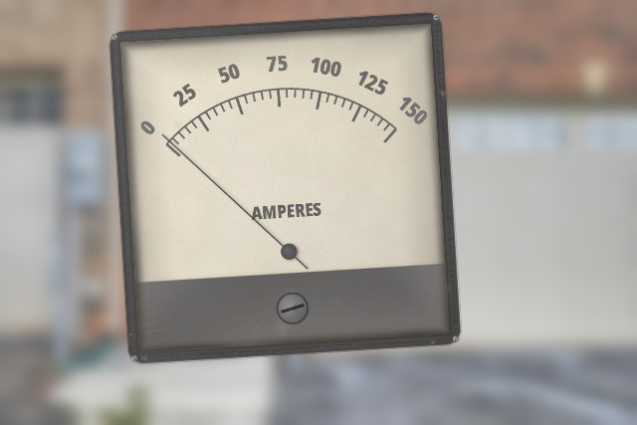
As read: **2.5** A
